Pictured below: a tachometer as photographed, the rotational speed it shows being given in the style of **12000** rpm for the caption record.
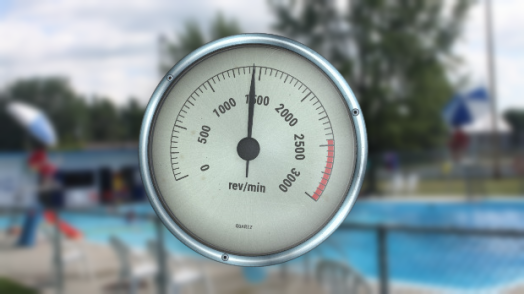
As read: **1450** rpm
